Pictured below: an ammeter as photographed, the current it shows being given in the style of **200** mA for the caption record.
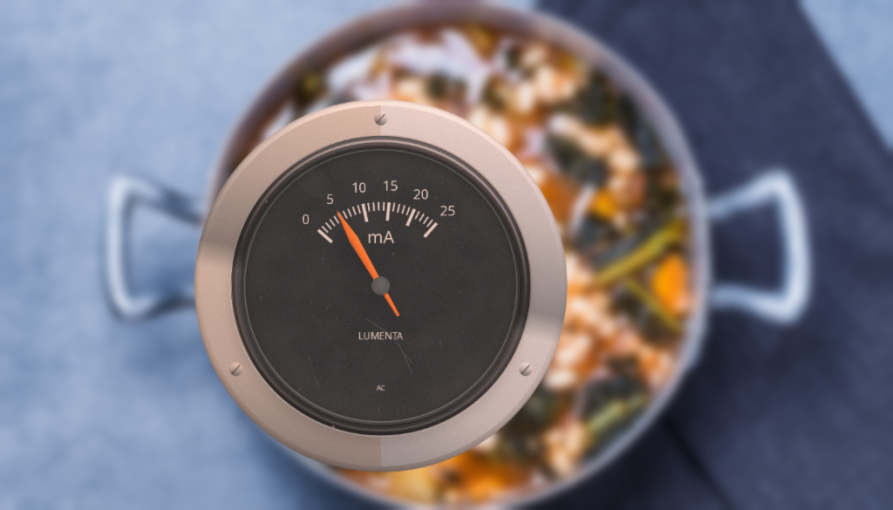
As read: **5** mA
